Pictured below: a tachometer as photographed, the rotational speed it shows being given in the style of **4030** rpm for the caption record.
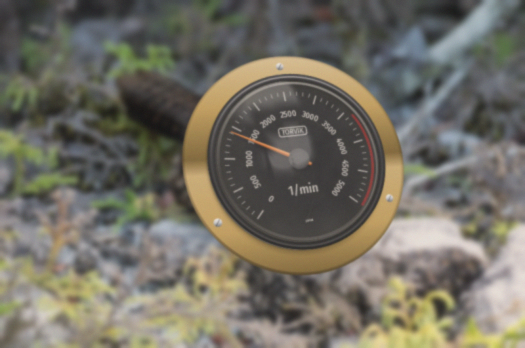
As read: **1400** rpm
